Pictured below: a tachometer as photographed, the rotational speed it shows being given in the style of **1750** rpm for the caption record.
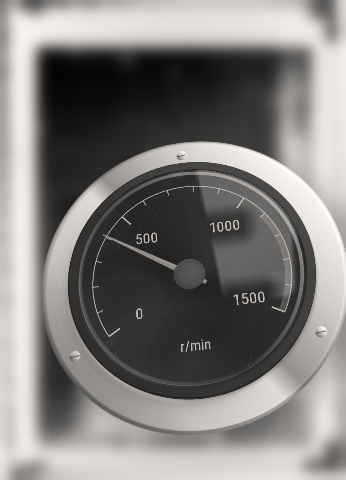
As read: **400** rpm
